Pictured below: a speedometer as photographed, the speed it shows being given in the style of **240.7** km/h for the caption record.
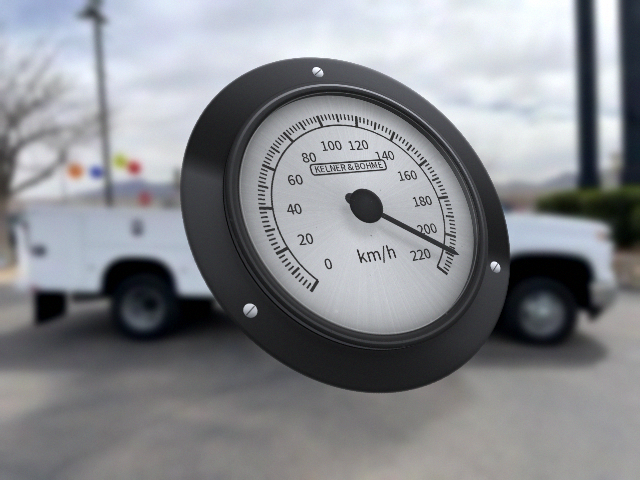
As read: **210** km/h
